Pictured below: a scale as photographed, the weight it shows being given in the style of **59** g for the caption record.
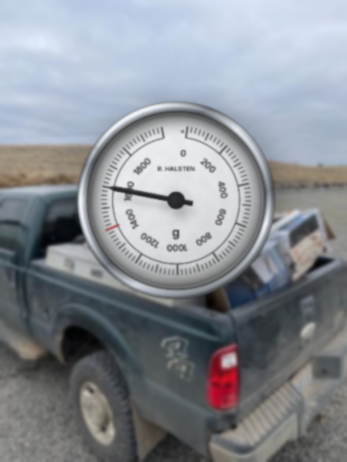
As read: **1600** g
